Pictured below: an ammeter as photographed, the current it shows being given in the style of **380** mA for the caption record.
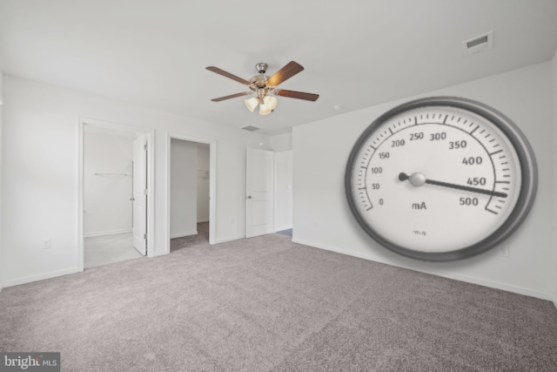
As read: **470** mA
